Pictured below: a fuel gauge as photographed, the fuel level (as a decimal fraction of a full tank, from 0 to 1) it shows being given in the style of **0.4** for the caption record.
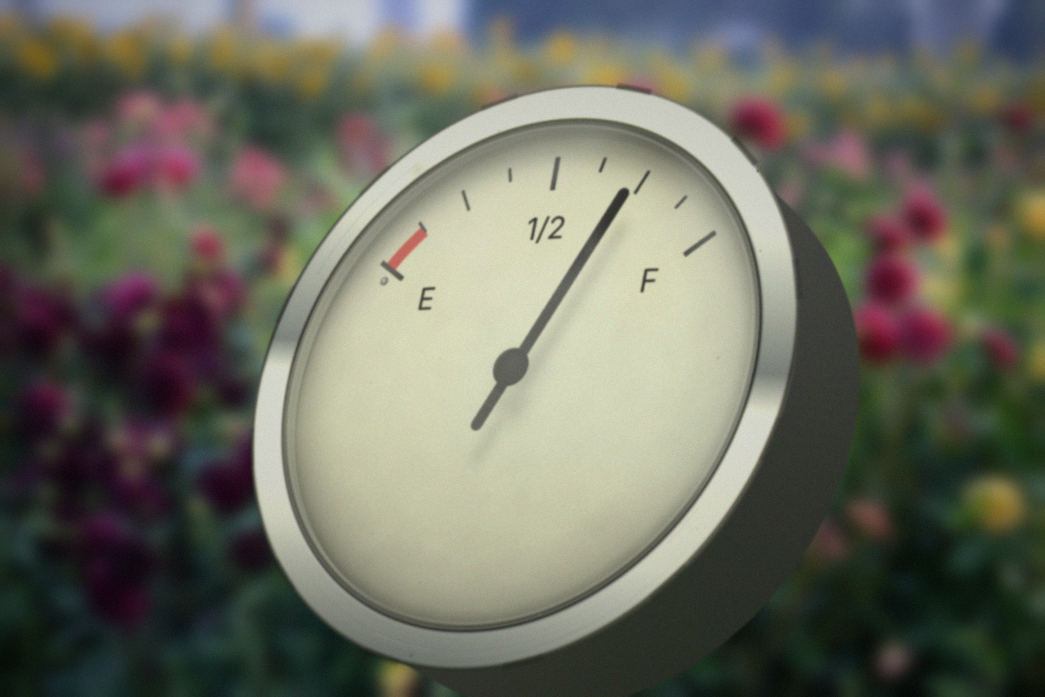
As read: **0.75**
